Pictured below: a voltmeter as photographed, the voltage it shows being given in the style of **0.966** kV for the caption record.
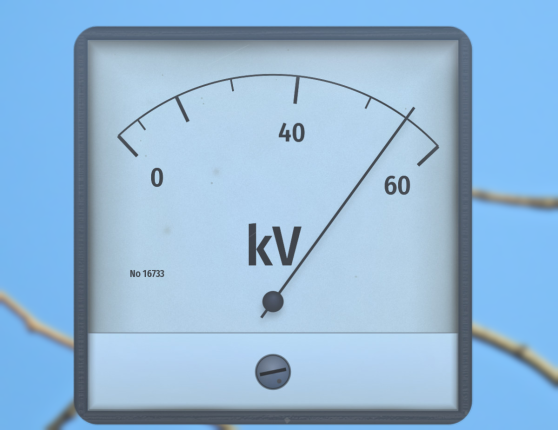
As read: **55** kV
